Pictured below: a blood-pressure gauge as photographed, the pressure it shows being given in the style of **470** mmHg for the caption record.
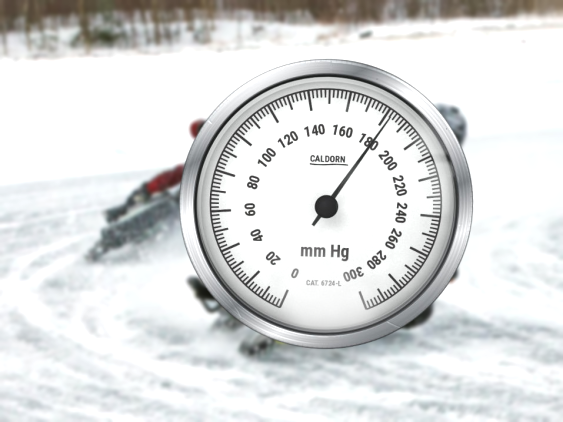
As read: **182** mmHg
